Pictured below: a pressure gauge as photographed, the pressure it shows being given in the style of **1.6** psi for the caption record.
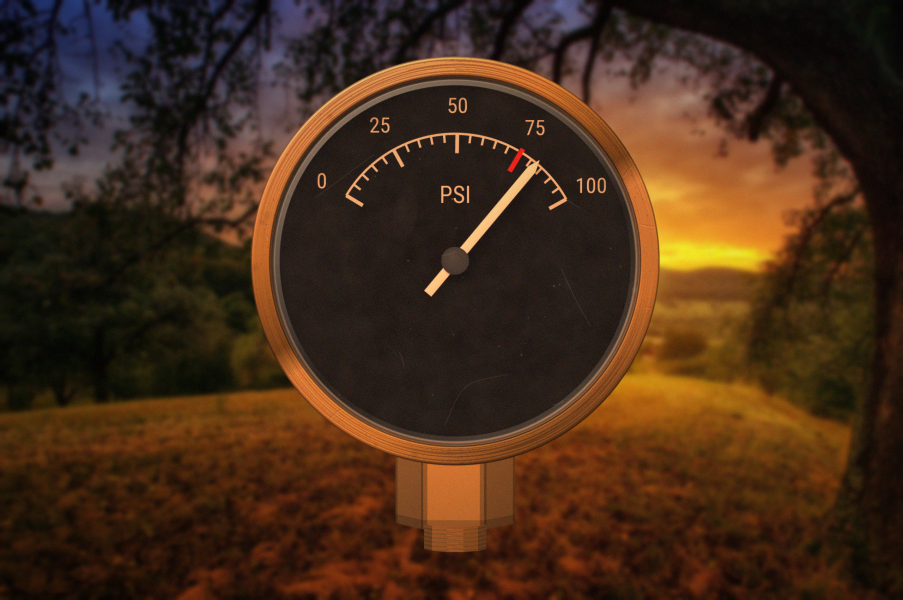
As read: **82.5** psi
